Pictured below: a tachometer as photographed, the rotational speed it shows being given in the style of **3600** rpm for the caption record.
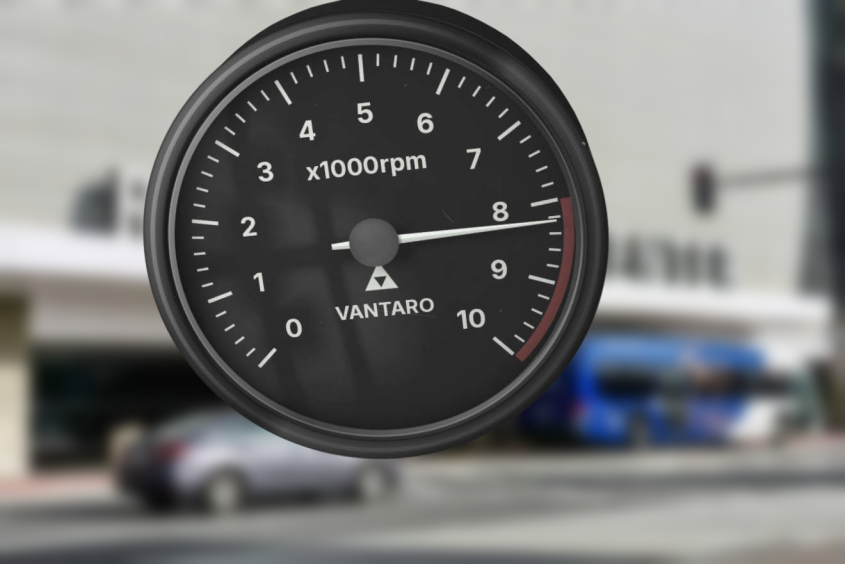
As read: **8200** rpm
